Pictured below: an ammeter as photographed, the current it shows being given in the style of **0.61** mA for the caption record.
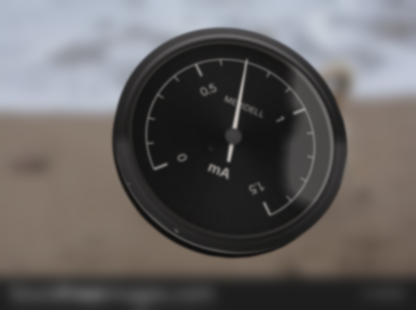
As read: **0.7** mA
